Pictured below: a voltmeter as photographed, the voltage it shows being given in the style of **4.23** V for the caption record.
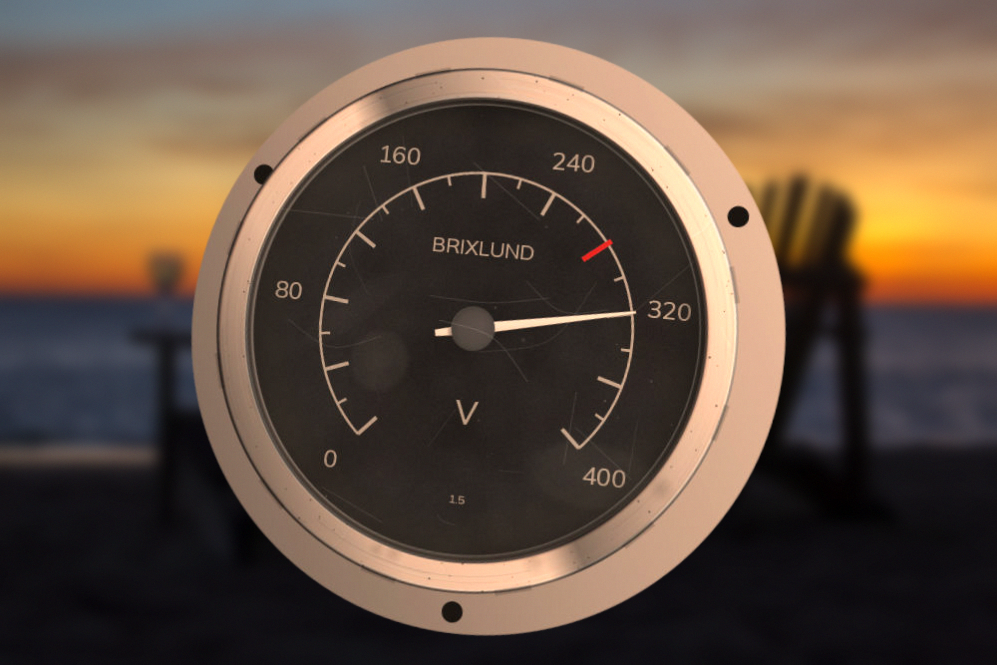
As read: **320** V
